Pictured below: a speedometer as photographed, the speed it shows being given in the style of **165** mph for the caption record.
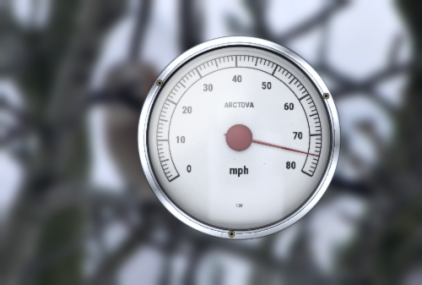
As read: **75** mph
